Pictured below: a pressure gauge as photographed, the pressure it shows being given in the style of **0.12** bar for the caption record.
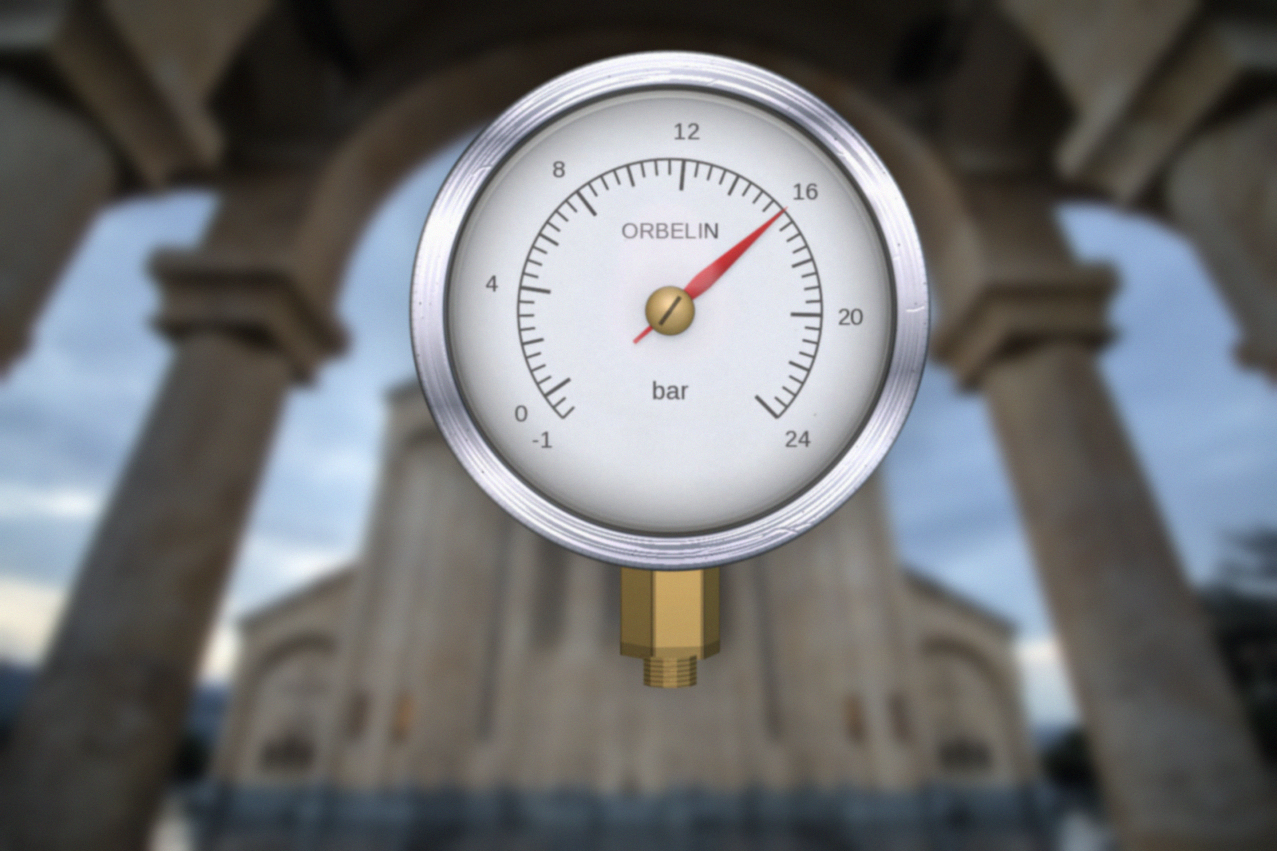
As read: **16** bar
